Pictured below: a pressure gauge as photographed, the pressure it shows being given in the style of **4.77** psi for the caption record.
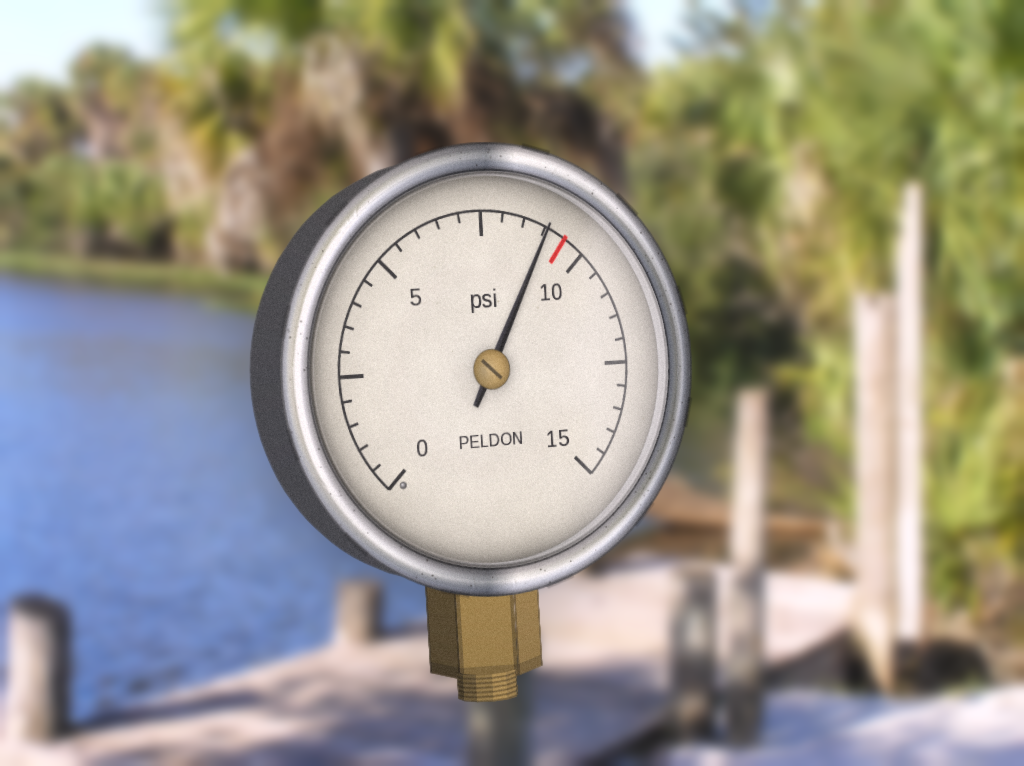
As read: **9** psi
